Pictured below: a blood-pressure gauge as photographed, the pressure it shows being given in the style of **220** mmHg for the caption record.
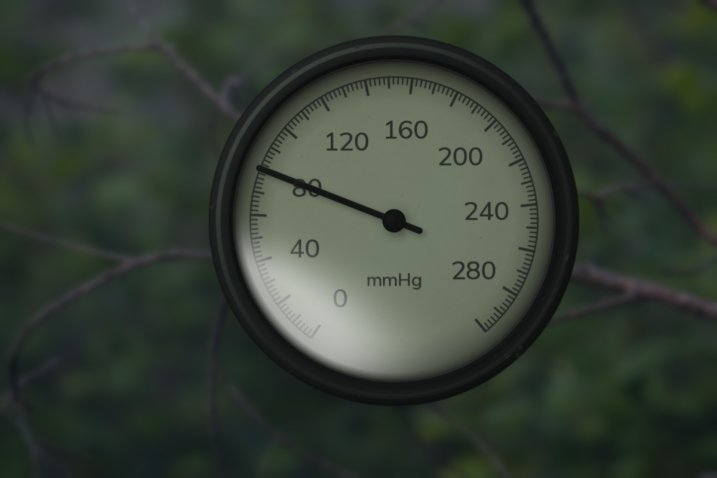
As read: **80** mmHg
